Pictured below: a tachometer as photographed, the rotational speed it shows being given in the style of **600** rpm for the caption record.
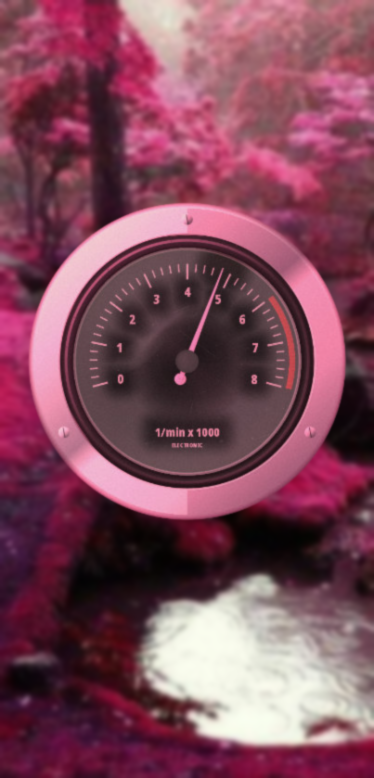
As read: **4800** rpm
